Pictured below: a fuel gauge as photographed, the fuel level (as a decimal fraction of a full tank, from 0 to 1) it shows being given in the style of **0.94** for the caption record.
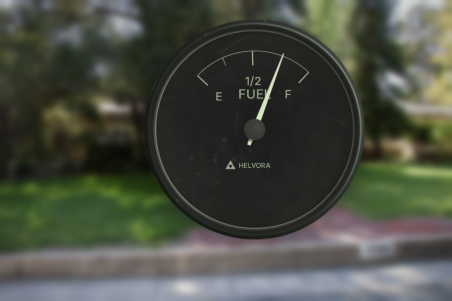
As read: **0.75**
